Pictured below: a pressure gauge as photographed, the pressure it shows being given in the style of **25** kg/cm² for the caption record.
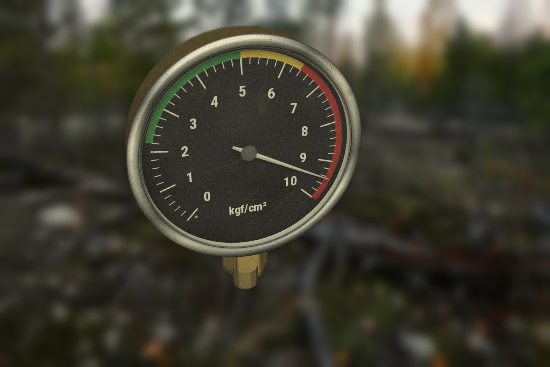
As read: **9.4** kg/cm²
